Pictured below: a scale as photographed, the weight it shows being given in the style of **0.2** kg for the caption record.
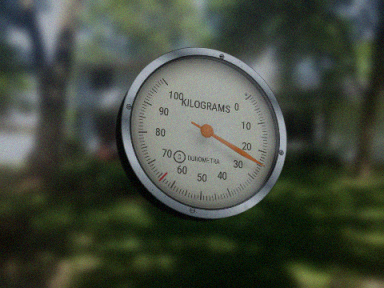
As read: **25** kg
